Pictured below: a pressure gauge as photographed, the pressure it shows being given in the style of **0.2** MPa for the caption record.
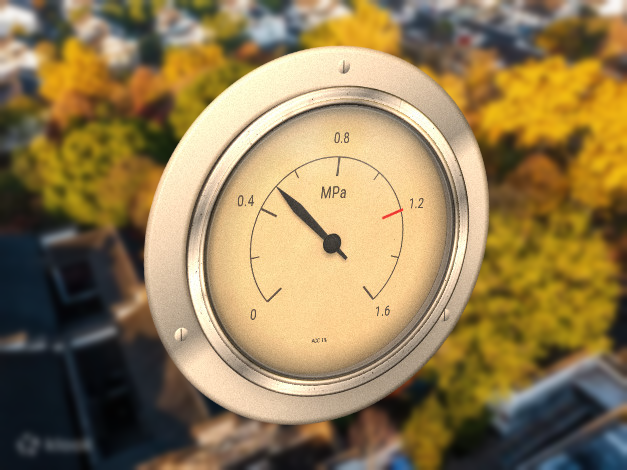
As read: **0.5** MPa
